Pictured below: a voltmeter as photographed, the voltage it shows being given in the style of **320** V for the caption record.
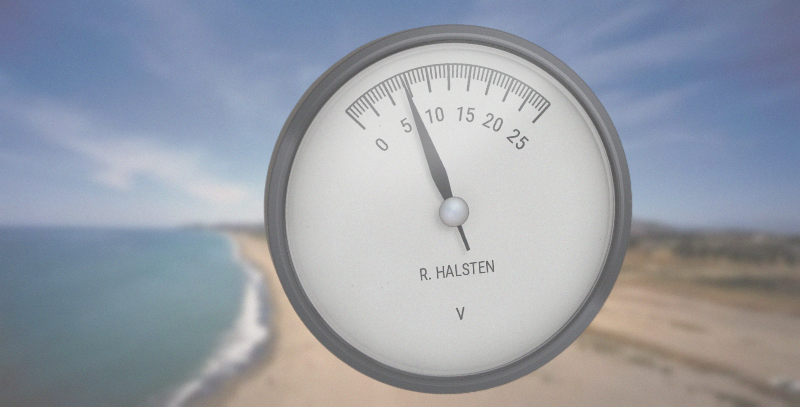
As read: **7** V
